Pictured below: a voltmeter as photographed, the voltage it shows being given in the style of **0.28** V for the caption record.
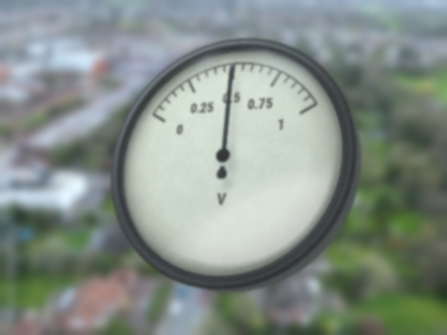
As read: **0.5** V
